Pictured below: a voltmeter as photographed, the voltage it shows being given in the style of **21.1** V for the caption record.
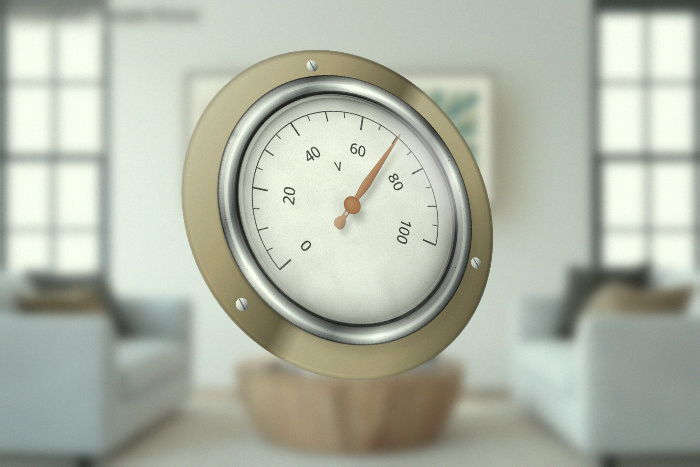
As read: **70** V
